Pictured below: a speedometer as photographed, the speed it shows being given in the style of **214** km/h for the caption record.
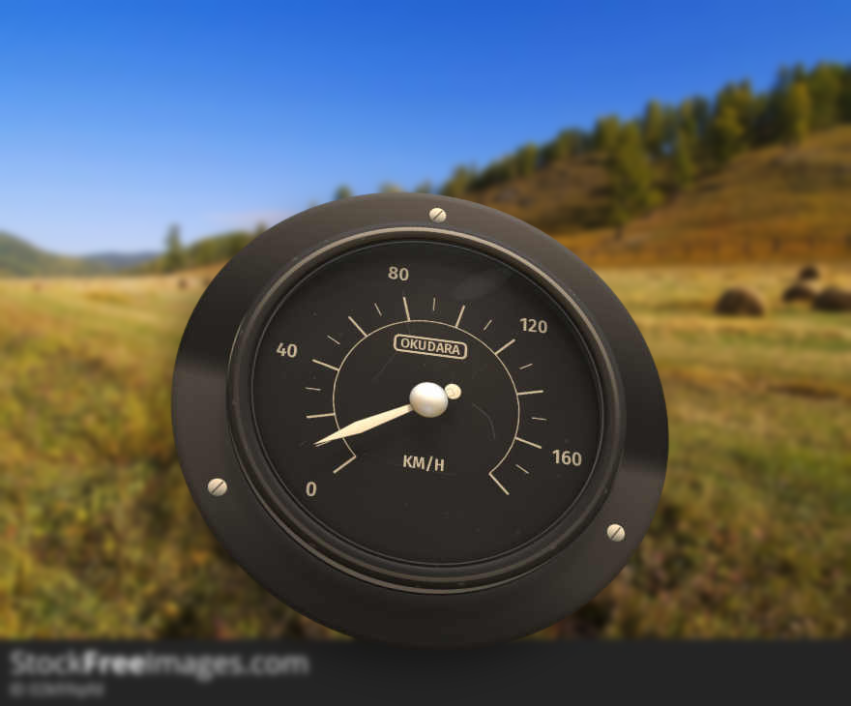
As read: **10** km/h
